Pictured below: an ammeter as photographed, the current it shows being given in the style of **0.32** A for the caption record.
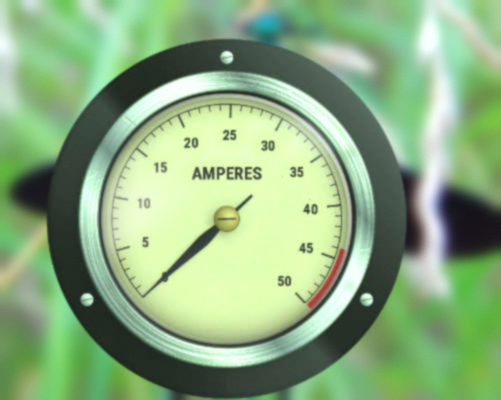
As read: **0** A
